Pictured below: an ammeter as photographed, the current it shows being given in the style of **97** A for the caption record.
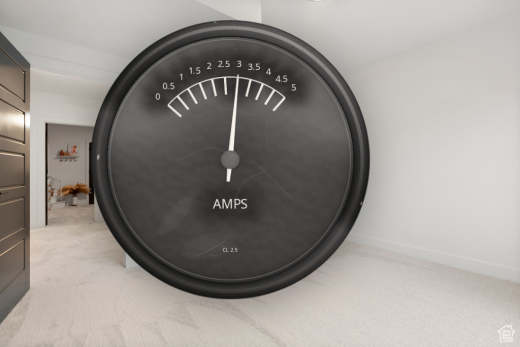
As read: **3** A
